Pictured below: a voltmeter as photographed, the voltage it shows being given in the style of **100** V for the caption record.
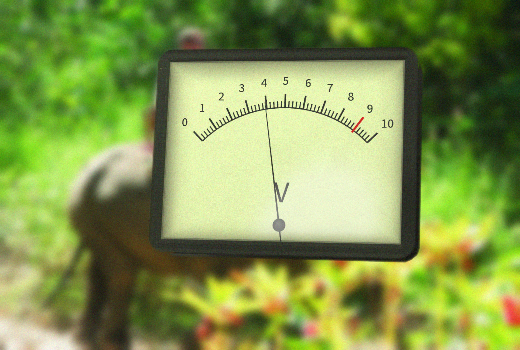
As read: **4** V
